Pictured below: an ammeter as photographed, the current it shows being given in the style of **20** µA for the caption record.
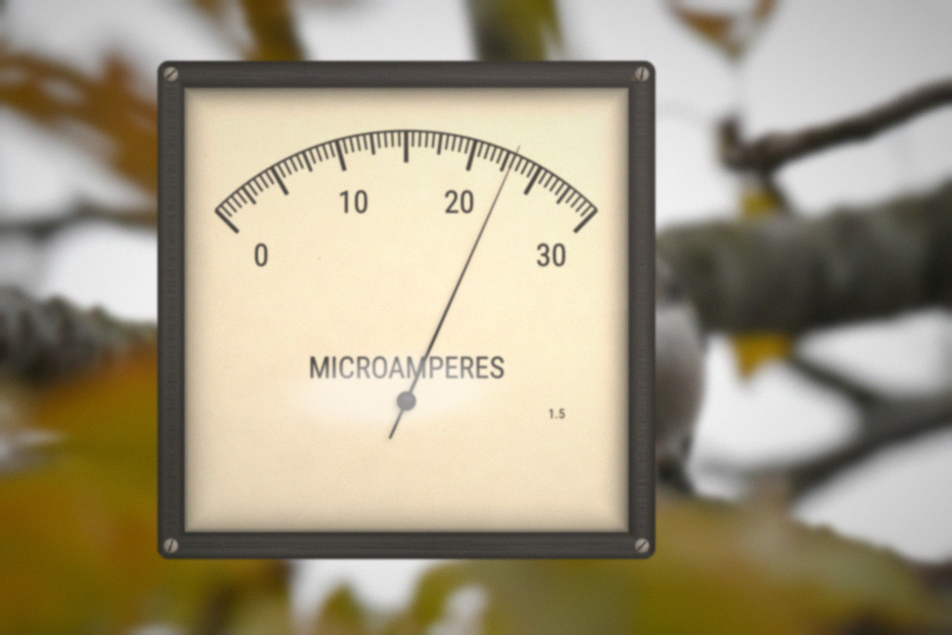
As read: **23** µA
